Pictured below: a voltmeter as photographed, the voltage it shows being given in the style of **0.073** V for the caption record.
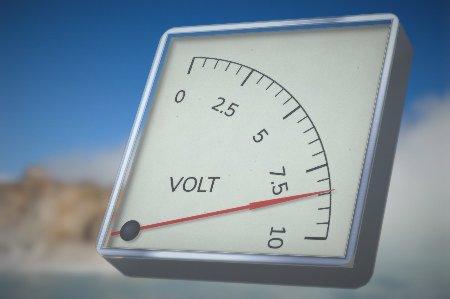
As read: **8.5** V
